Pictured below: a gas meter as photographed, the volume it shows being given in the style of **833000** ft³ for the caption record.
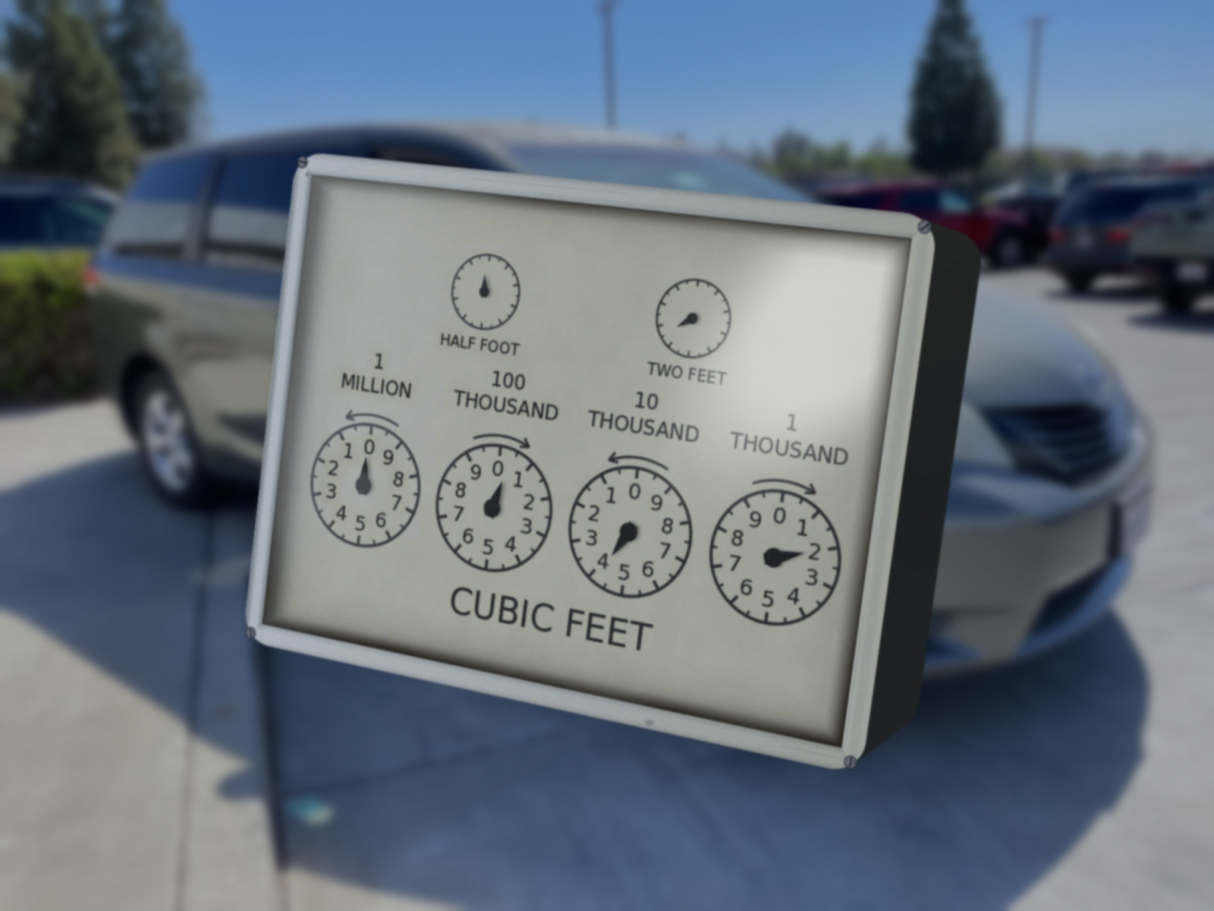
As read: **4200** ft³
